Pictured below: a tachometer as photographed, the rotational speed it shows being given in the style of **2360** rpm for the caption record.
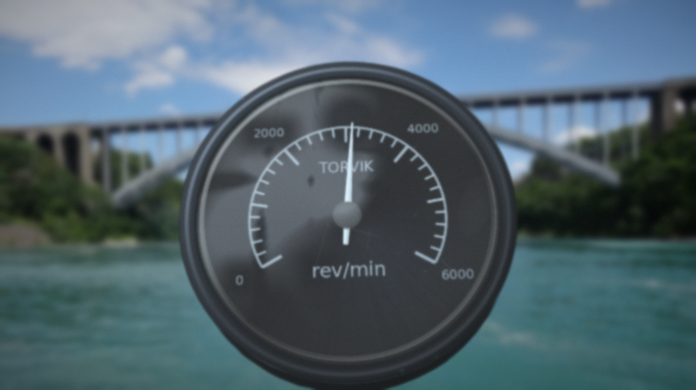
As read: **3100** rpm
